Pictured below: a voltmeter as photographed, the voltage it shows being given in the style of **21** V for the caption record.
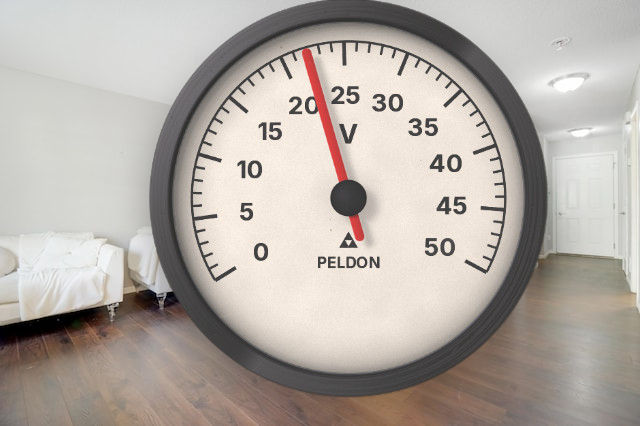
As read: **22** V
